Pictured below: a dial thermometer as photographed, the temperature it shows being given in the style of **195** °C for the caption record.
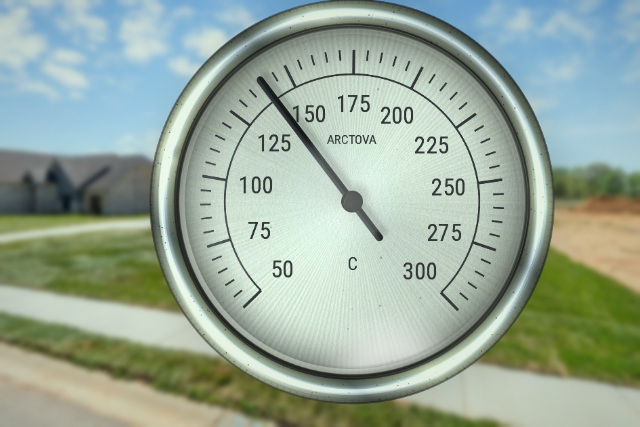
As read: **140** °C
